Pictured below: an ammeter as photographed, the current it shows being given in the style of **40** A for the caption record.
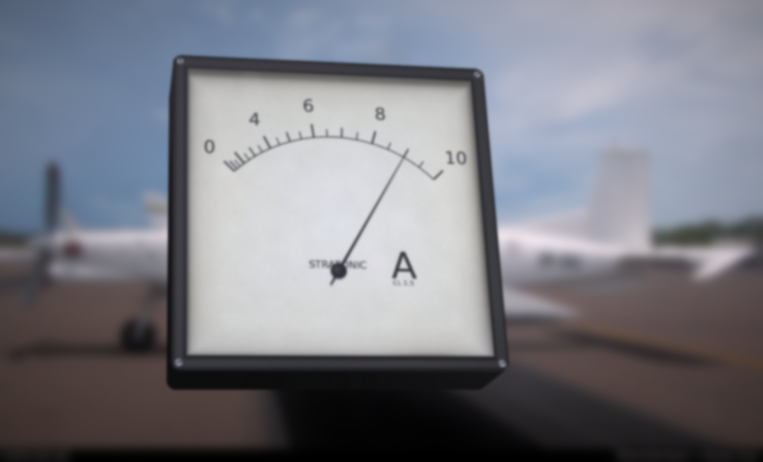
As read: **9** A
